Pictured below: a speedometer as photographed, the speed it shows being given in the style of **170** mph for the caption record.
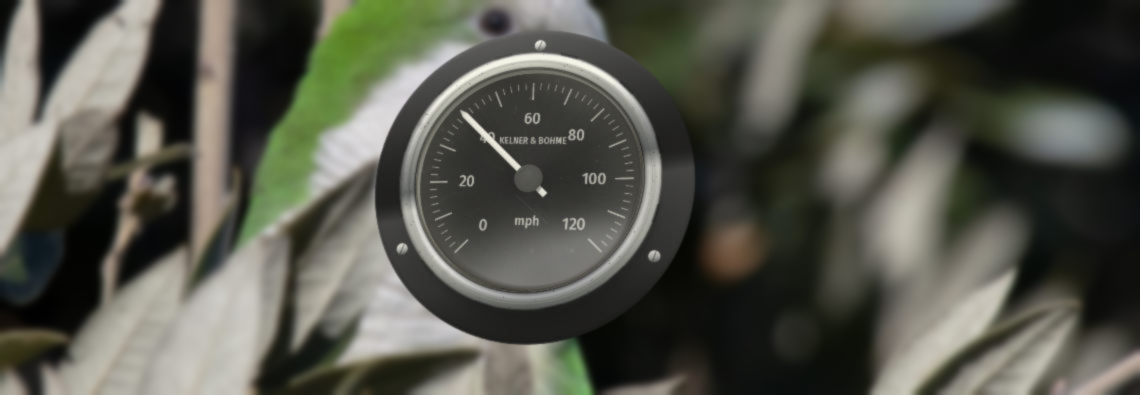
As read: **40** mph
